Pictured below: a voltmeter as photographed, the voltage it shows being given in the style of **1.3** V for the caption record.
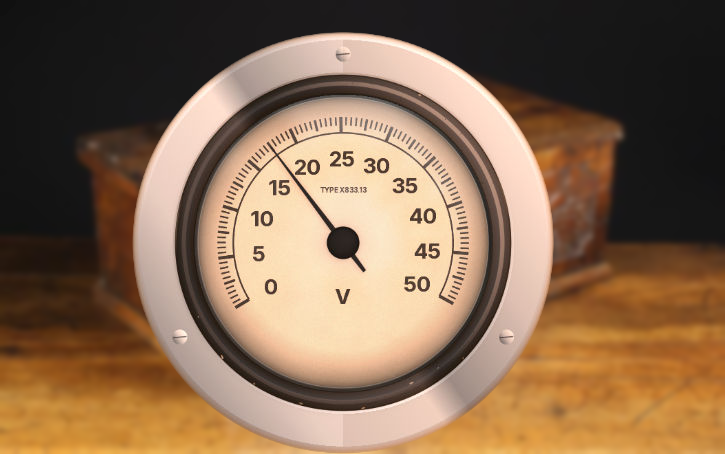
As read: **17.5** V
